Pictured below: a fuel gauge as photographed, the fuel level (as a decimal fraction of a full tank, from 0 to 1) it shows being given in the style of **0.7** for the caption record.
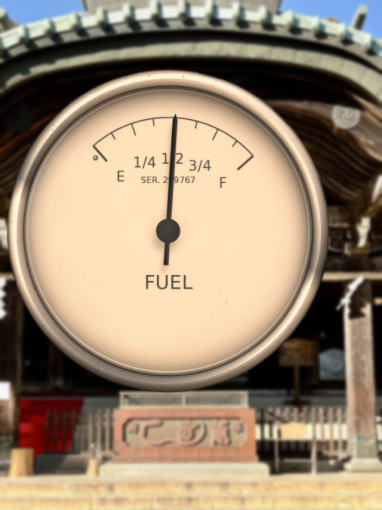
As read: **0.5**
